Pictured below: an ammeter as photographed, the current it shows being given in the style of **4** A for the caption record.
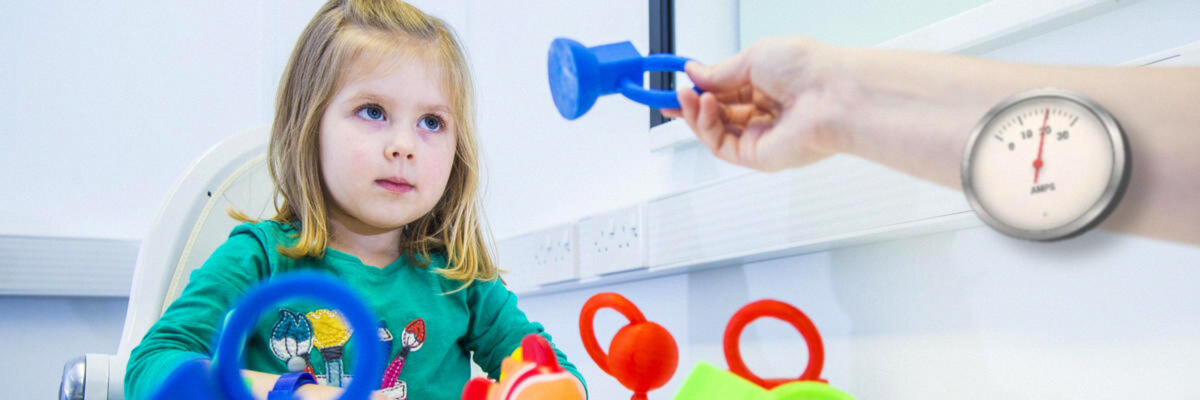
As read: **20** A
